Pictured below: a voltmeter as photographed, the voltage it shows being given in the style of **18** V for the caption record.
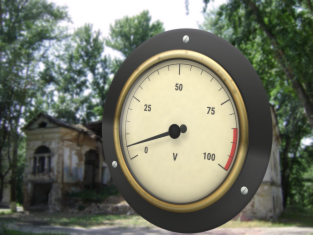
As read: **5** V
